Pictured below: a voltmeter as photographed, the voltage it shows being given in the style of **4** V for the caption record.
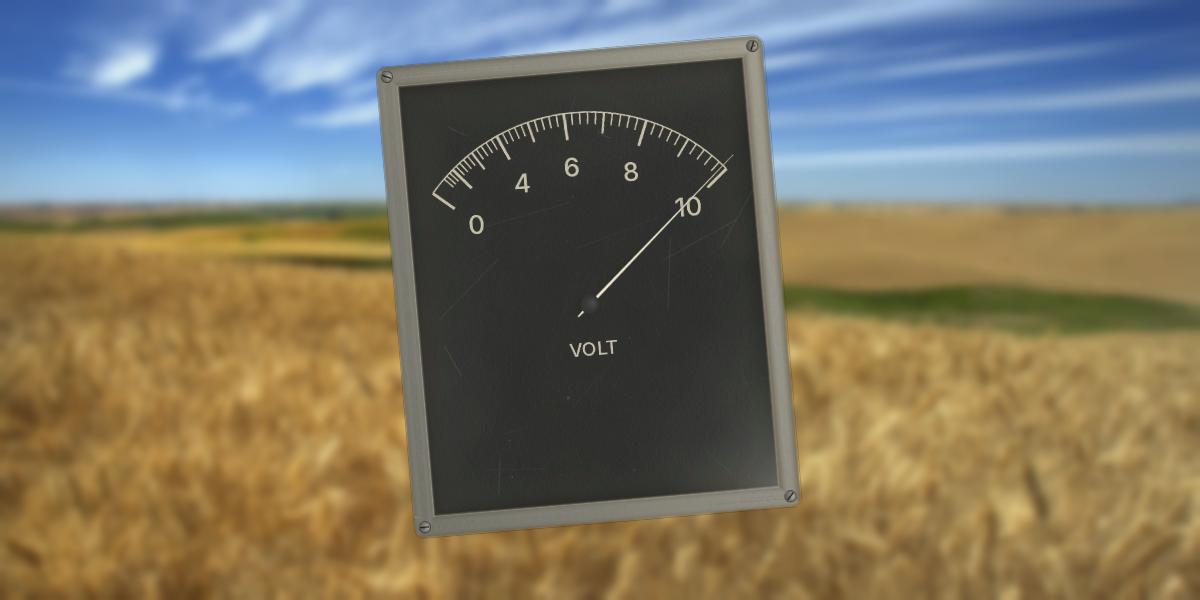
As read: **9.9** V
